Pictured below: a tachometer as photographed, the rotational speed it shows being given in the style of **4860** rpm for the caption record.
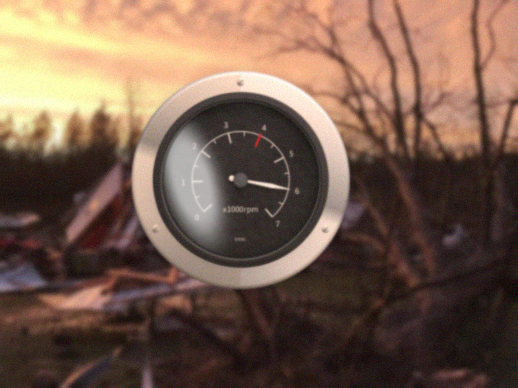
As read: **6000** rpm
